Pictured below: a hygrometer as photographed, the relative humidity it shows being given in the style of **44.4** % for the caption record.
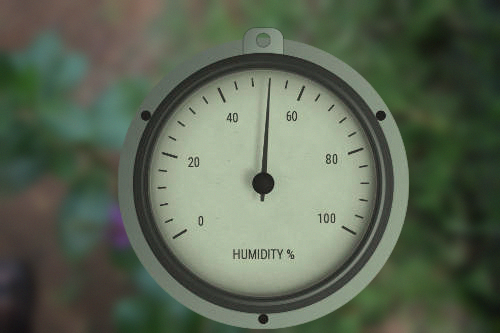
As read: **52** %
